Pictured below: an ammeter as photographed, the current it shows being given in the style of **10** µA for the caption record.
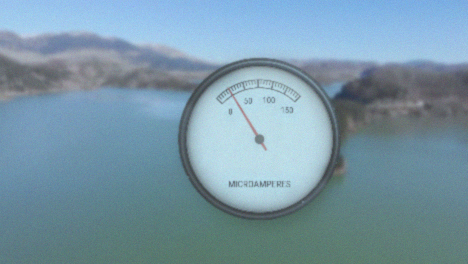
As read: **25** µA
